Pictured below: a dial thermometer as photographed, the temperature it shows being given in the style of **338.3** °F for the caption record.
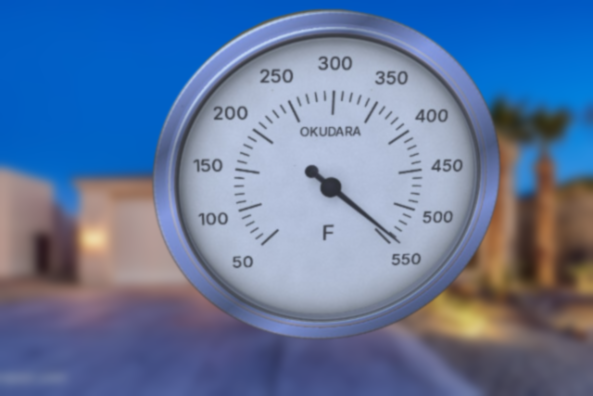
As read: **540** °F
